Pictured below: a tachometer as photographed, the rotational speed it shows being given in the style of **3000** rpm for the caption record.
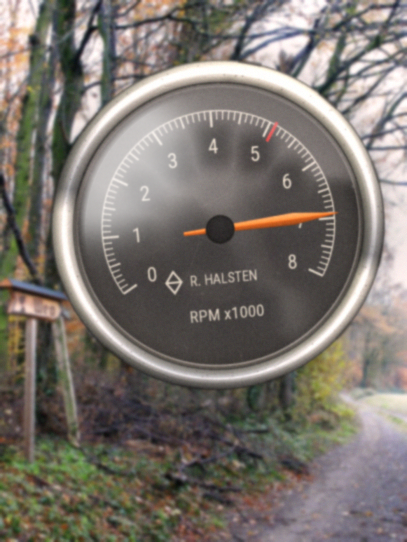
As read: **6900** rpm
